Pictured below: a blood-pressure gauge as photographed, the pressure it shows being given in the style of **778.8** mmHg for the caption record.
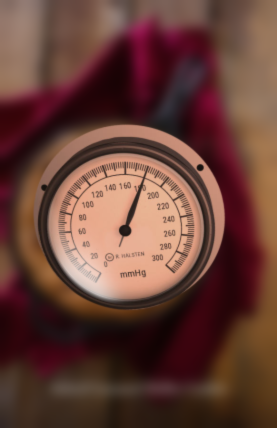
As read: **180** mmHg
